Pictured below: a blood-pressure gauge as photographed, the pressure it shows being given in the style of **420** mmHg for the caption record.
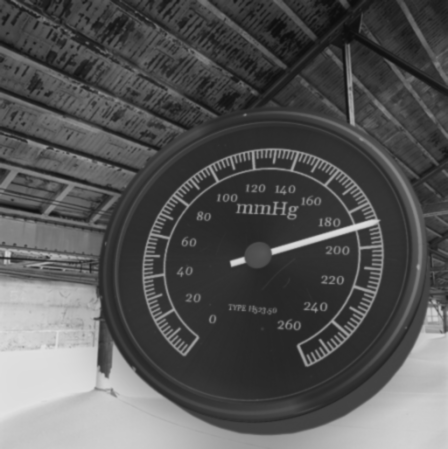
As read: **190** mmHg
